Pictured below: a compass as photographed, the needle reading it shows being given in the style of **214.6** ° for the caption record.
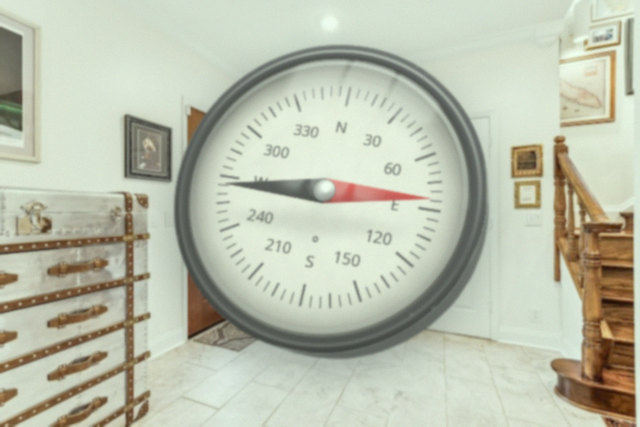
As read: **85** °
